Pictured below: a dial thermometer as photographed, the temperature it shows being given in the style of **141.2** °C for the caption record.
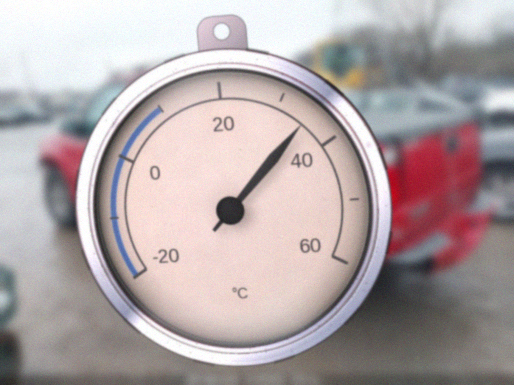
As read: **35** °C
